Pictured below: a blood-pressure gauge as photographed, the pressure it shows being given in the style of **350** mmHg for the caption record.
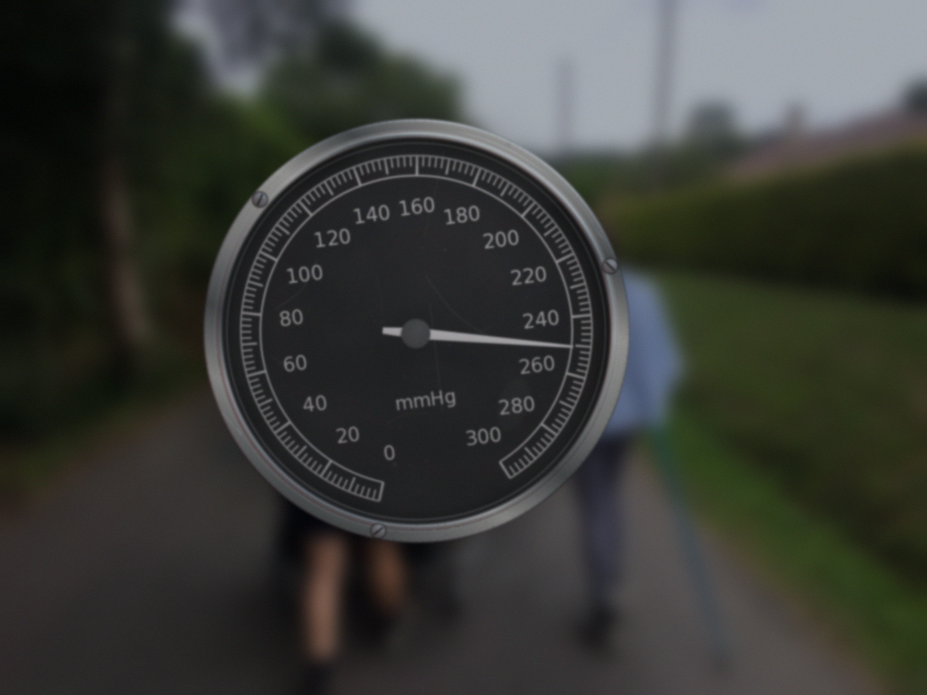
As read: **250** mmHg
